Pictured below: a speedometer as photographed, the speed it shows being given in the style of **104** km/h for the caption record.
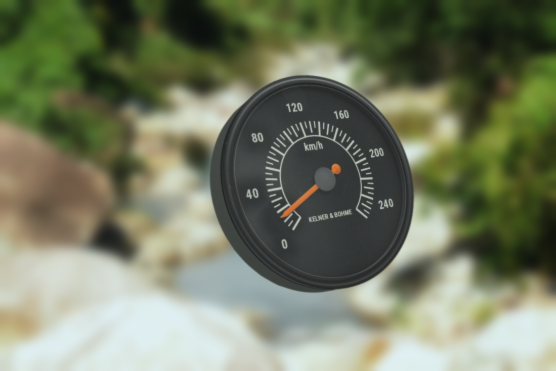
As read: **15** km/h
